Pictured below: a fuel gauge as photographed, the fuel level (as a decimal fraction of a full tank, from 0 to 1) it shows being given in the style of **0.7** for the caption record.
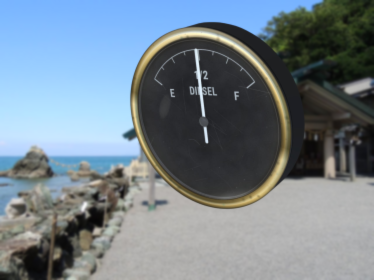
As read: **0.5**
